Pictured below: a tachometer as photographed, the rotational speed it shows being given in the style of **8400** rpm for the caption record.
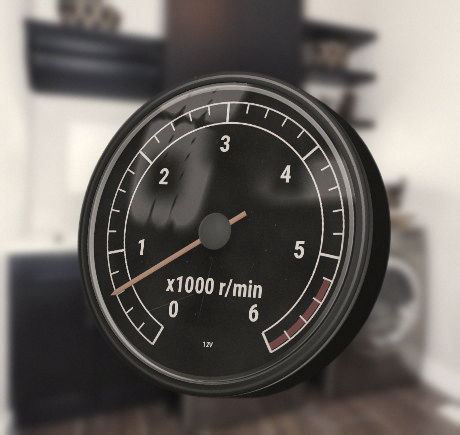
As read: **600** rpm
